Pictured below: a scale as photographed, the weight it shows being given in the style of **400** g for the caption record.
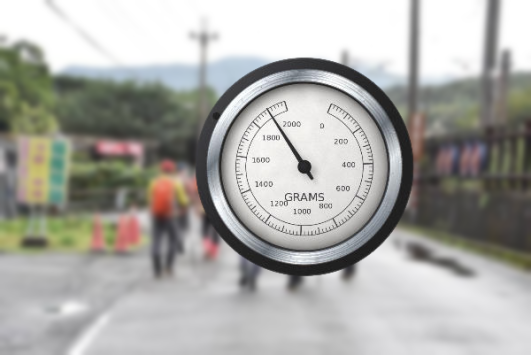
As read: **1900** g
